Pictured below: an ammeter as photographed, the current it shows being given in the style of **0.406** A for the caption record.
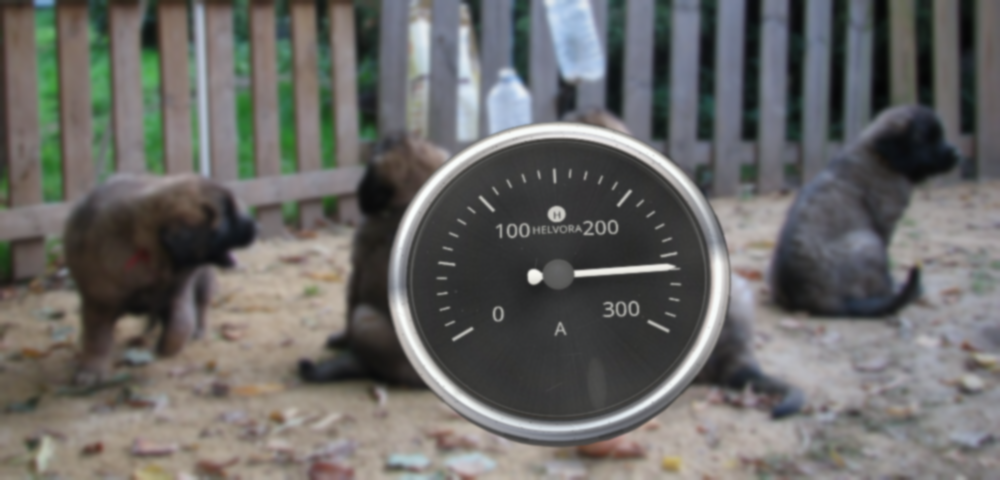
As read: **260** A
